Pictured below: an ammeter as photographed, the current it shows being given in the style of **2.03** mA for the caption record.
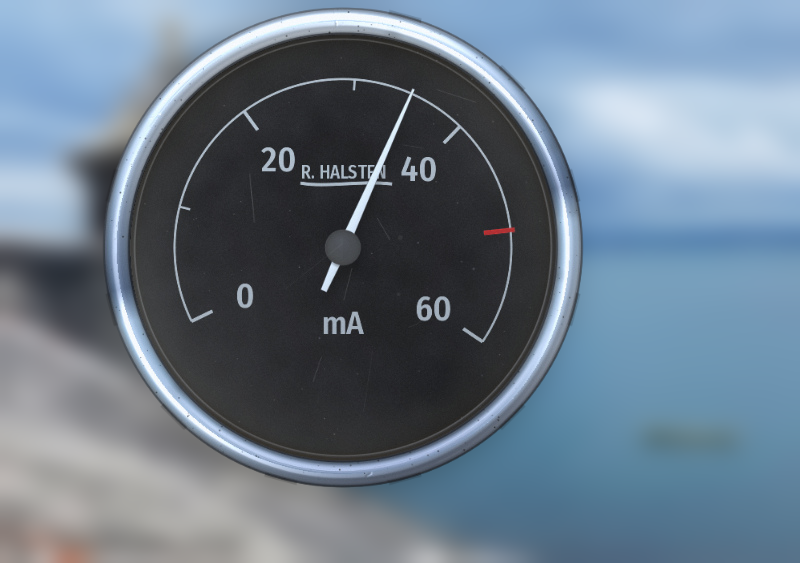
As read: **35** mA
